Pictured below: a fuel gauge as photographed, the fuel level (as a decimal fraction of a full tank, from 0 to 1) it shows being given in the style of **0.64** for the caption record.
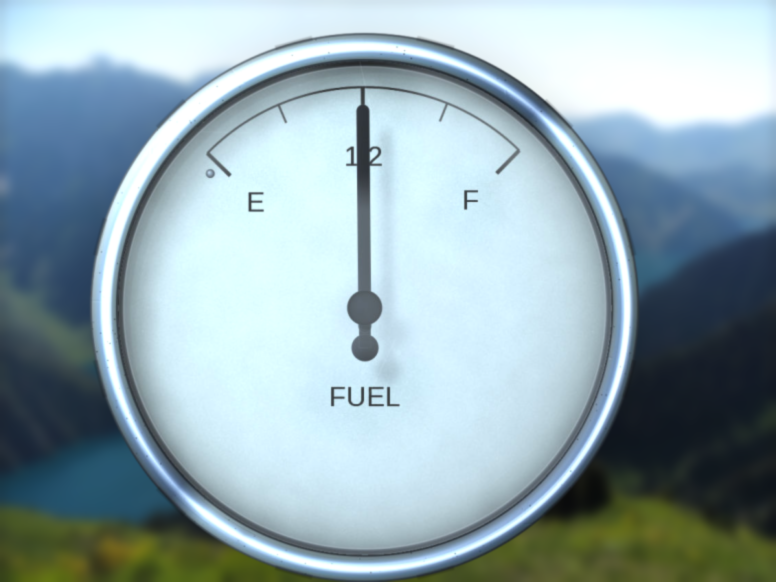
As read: **0.5**
